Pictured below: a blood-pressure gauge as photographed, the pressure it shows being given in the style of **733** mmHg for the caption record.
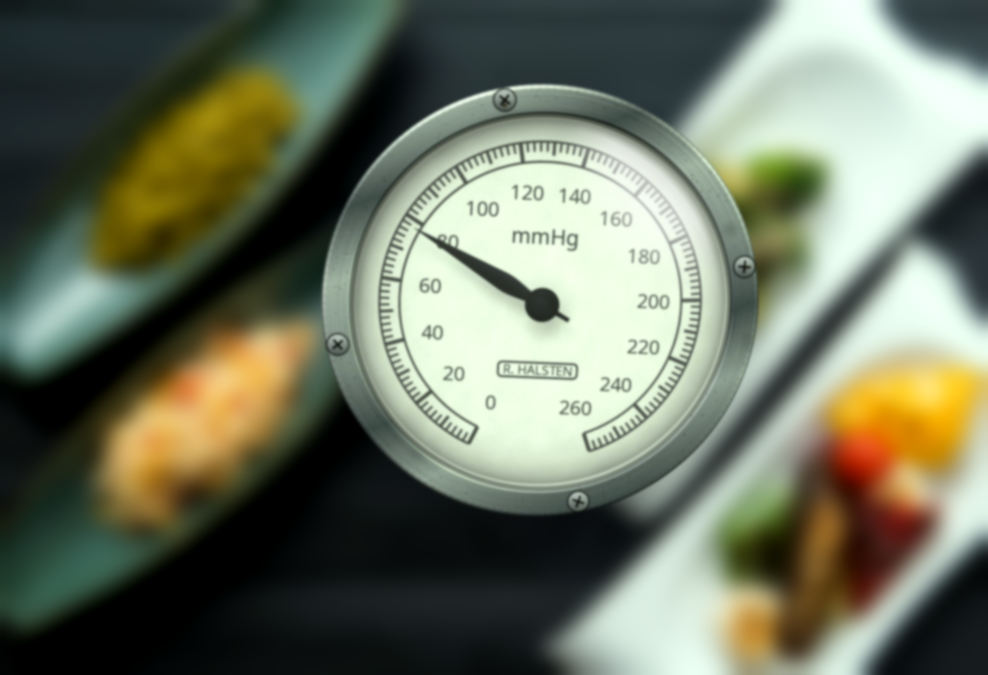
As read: **78** mmHg
